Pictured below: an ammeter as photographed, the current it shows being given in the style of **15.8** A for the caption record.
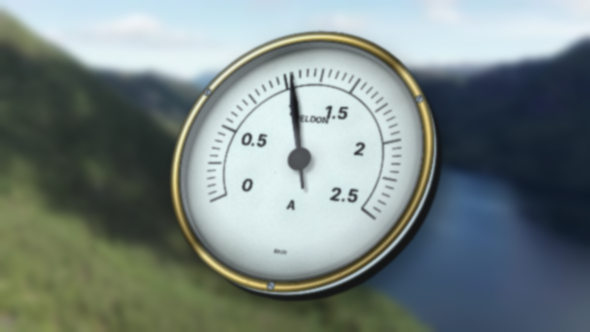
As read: **1.05** A
